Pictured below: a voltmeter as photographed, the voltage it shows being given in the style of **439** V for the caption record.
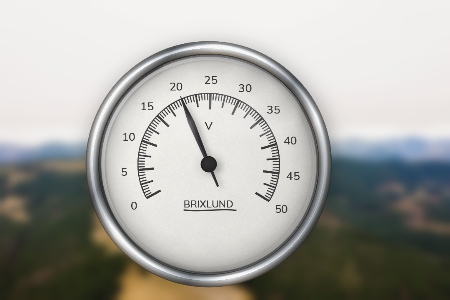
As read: **20** V
